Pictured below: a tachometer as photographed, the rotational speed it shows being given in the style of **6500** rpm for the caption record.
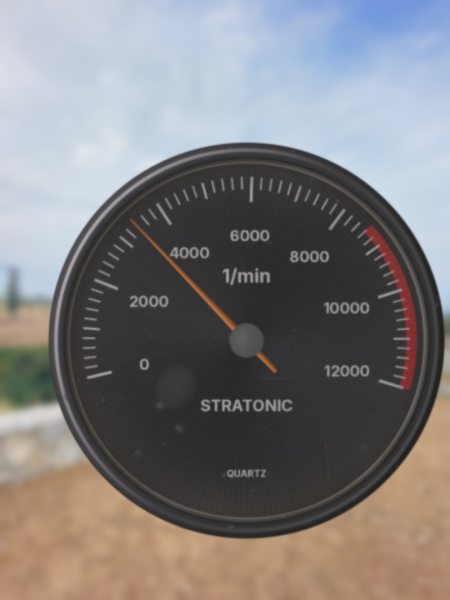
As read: **3400** rpm
